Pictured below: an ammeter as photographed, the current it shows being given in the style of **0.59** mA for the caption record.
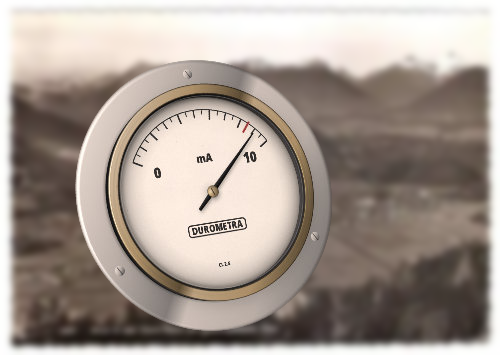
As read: **9** mA
